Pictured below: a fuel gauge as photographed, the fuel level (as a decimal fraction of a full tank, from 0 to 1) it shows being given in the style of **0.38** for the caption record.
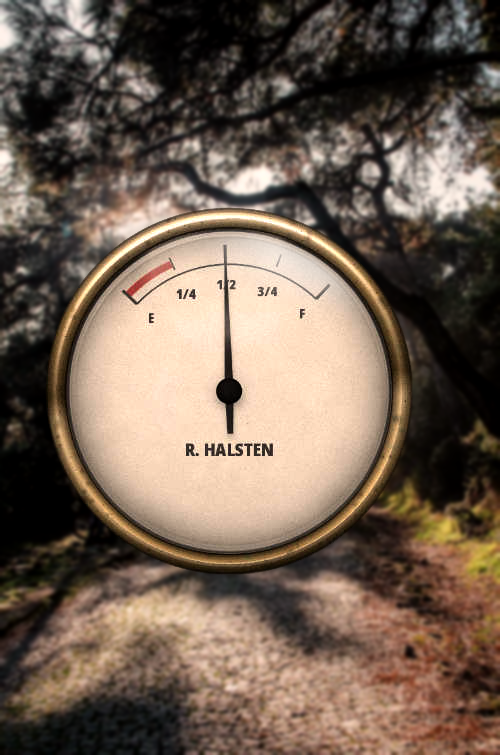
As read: **0.5**
